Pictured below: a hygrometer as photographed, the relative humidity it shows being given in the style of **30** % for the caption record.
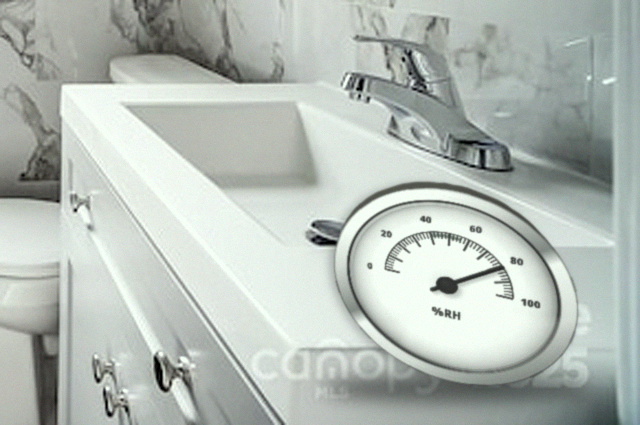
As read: **80** %
